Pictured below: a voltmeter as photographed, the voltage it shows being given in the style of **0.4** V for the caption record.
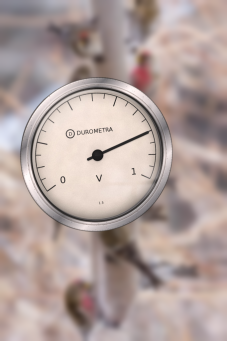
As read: **0.8** V
